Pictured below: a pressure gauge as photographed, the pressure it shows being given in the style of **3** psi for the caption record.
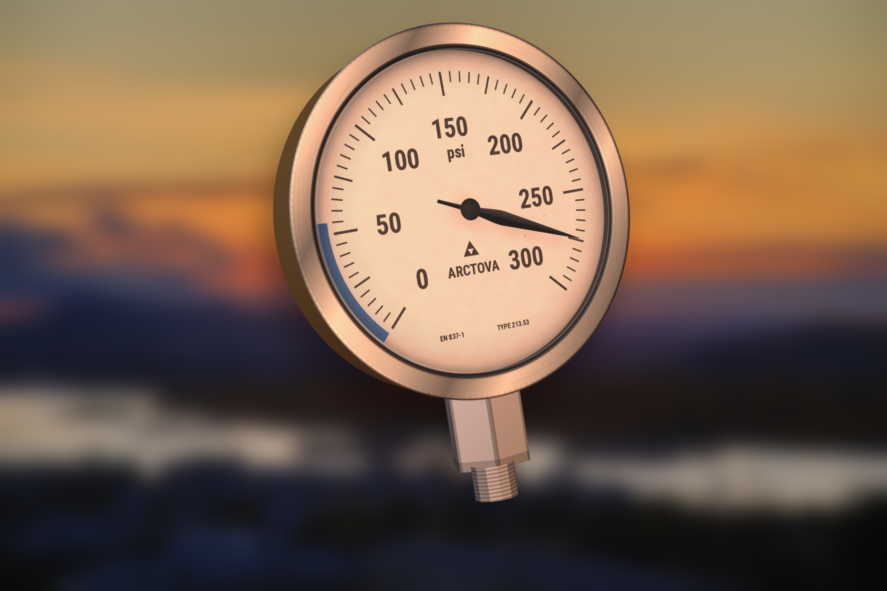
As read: **275** psi
